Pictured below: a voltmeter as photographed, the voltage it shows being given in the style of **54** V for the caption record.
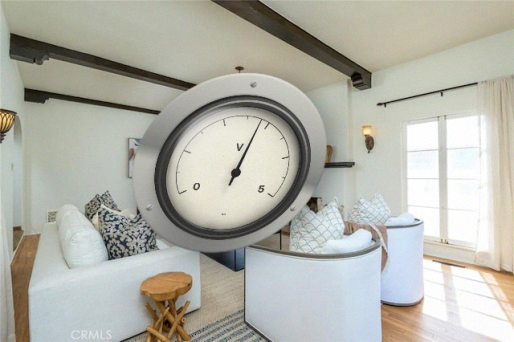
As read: **2.75** V
